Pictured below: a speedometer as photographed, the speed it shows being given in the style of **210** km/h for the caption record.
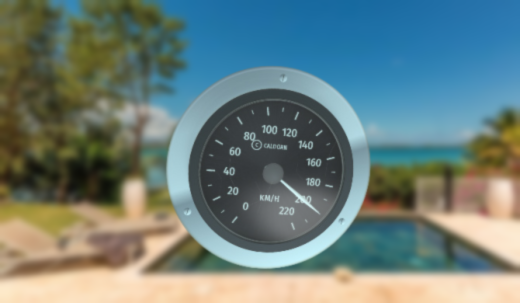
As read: **200** km/h
